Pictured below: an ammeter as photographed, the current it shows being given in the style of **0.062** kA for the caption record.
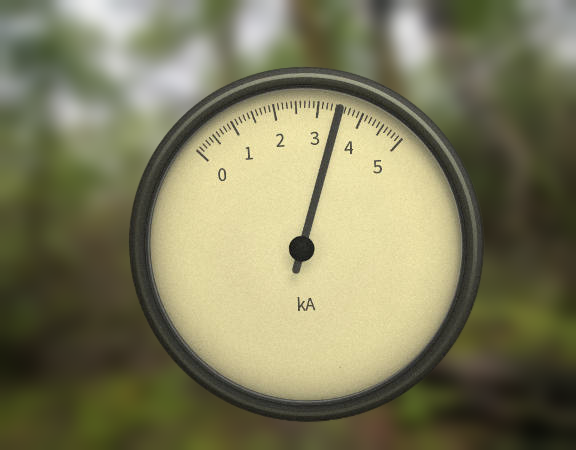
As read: **3.5** kA
